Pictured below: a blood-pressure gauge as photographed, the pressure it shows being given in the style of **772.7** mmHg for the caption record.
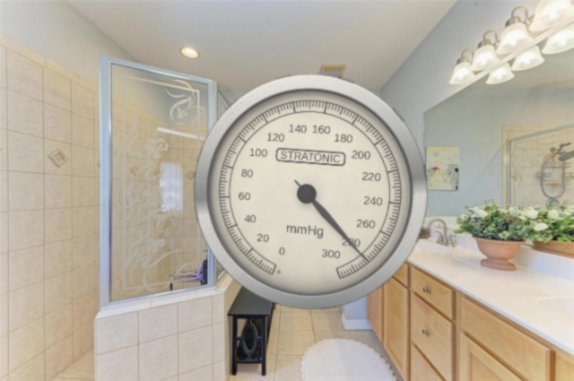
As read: **280** mmHg
